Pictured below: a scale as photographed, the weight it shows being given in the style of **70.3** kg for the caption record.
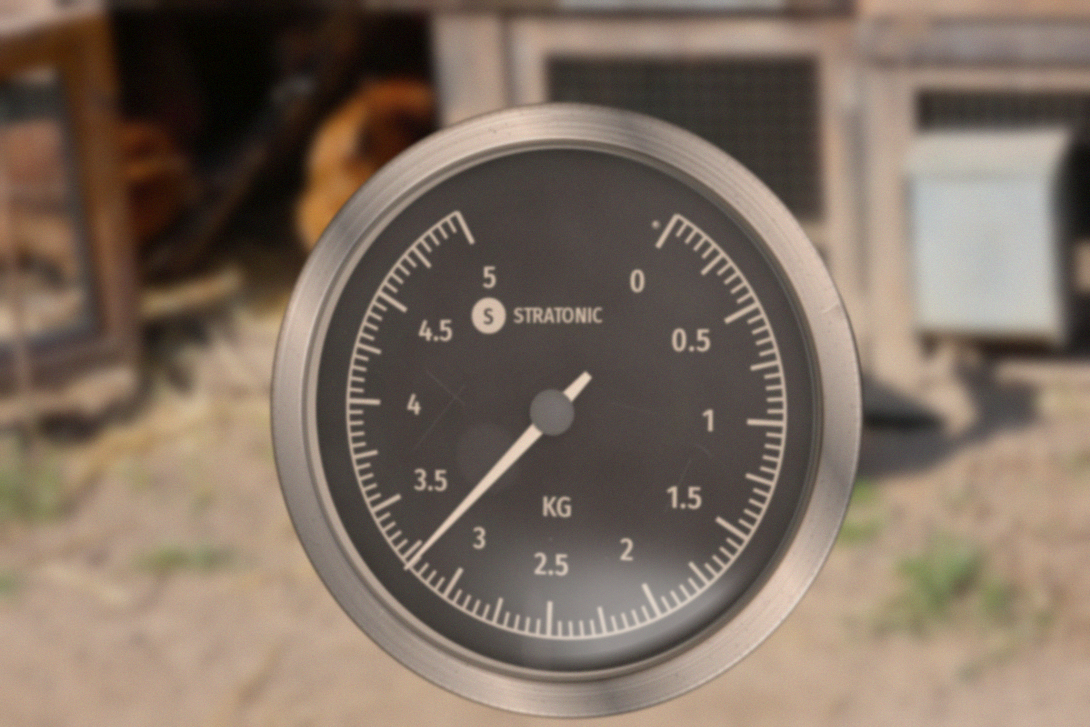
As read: **3.2** kg
